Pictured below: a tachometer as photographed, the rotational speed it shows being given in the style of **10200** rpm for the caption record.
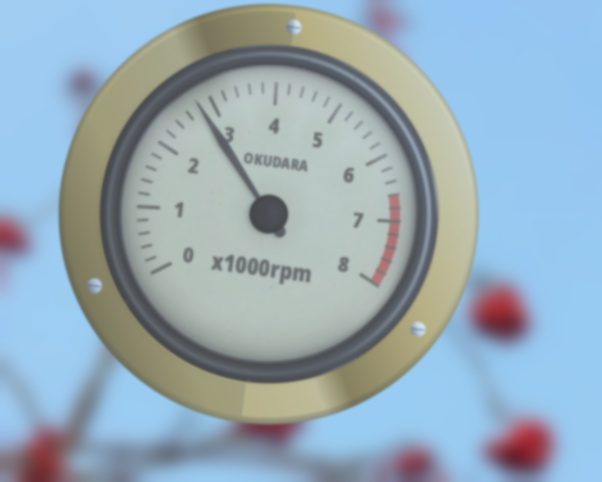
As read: **2800** rpm
